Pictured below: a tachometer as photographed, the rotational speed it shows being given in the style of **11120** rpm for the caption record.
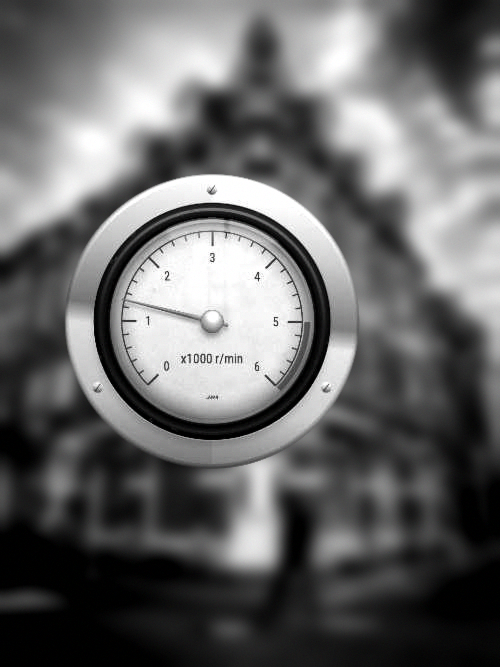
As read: **1300** rpm
